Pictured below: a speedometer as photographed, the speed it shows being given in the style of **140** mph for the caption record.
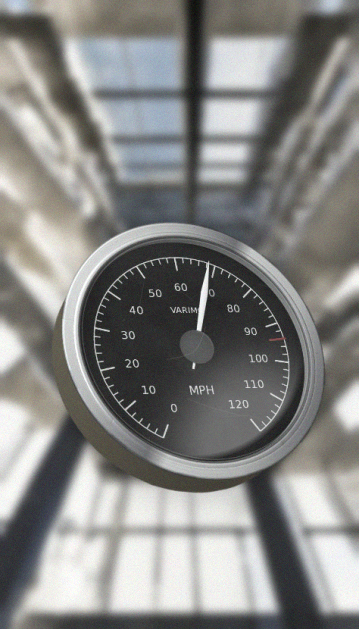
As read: **68** mph
